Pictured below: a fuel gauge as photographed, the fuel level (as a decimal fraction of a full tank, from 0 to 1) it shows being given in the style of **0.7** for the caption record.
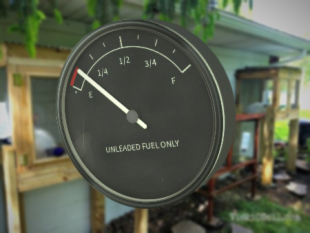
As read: **0.125**
